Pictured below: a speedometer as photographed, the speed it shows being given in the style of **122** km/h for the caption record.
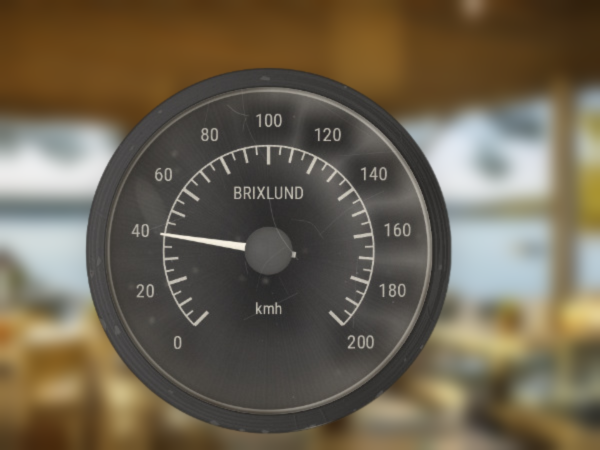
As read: **40** km/h
